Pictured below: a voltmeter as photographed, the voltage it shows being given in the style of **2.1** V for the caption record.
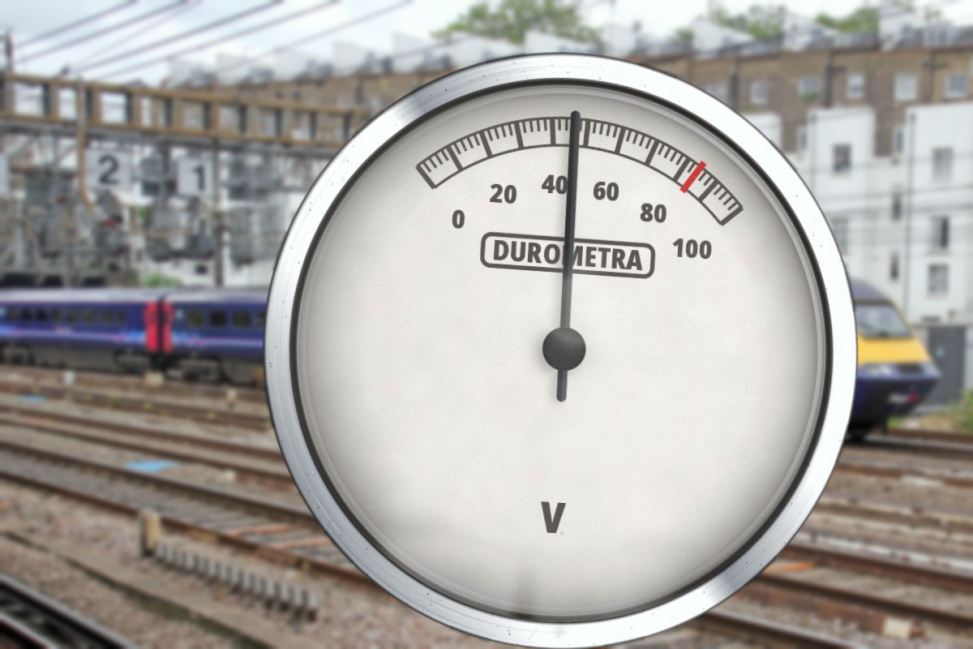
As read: **46** V
